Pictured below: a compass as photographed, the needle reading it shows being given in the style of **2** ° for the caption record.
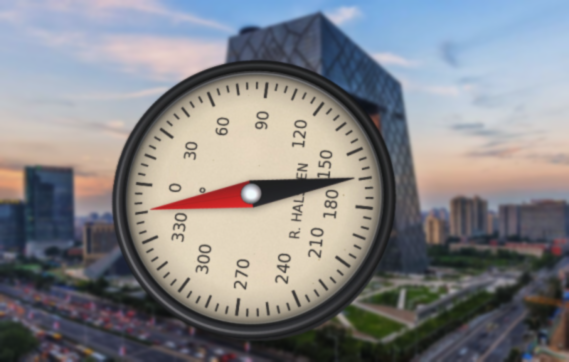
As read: **345** °
